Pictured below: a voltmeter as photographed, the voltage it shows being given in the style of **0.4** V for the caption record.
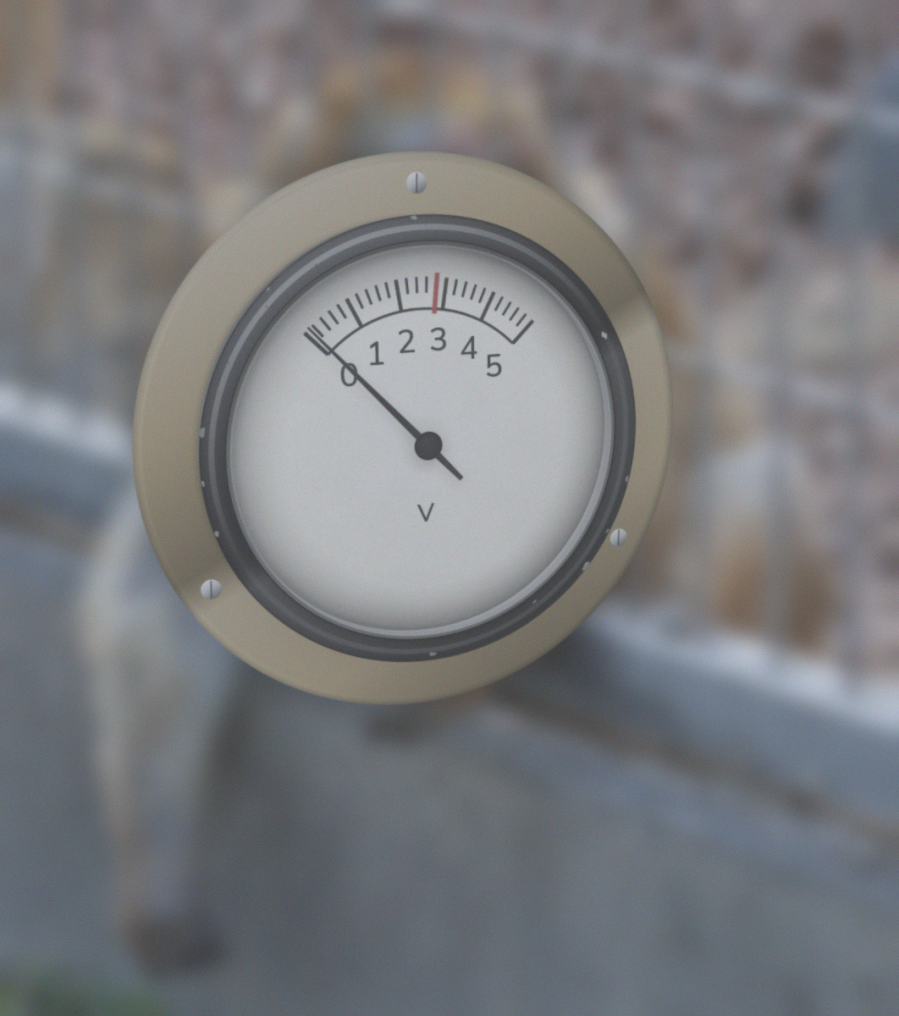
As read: **0.1** V
